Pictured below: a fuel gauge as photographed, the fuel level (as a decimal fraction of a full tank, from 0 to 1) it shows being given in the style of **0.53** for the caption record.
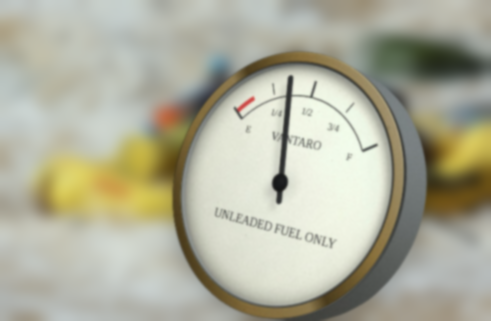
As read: **0.375**
